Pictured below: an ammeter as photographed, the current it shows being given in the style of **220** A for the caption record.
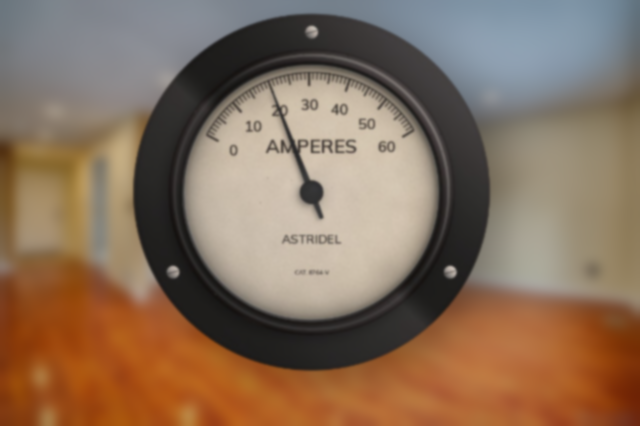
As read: **20** A
